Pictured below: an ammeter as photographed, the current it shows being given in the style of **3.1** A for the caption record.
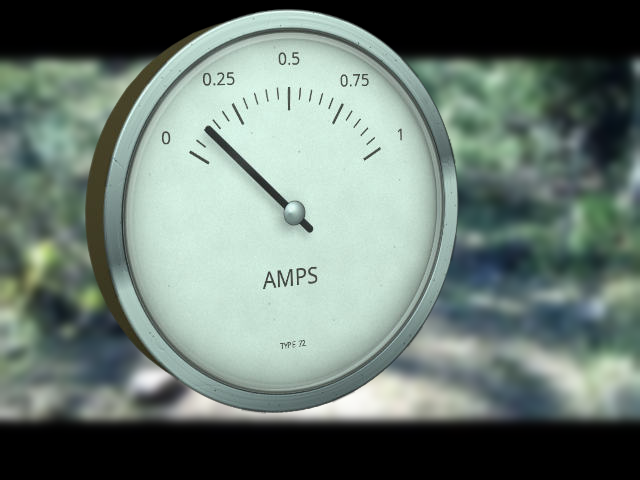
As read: **0.1** A
